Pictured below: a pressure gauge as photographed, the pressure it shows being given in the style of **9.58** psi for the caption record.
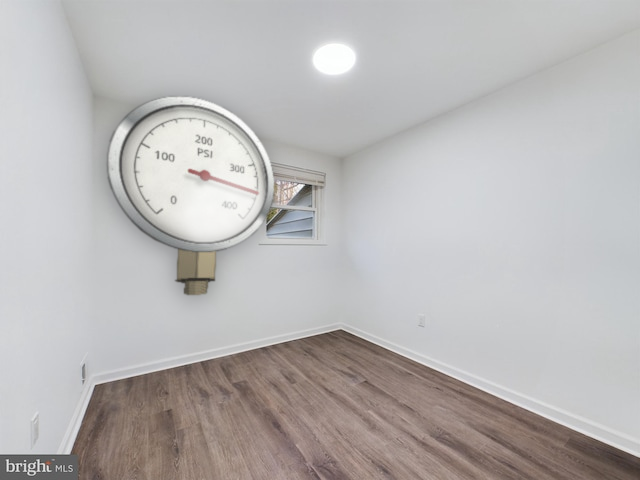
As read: **350** psi
